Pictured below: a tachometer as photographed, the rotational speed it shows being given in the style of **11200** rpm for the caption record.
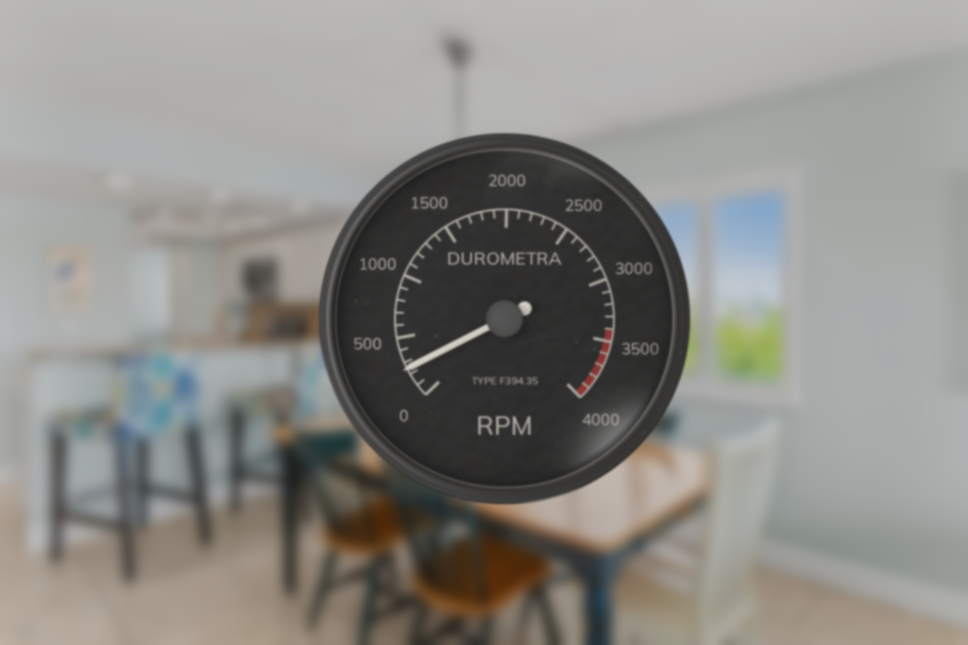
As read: **250** rpm
